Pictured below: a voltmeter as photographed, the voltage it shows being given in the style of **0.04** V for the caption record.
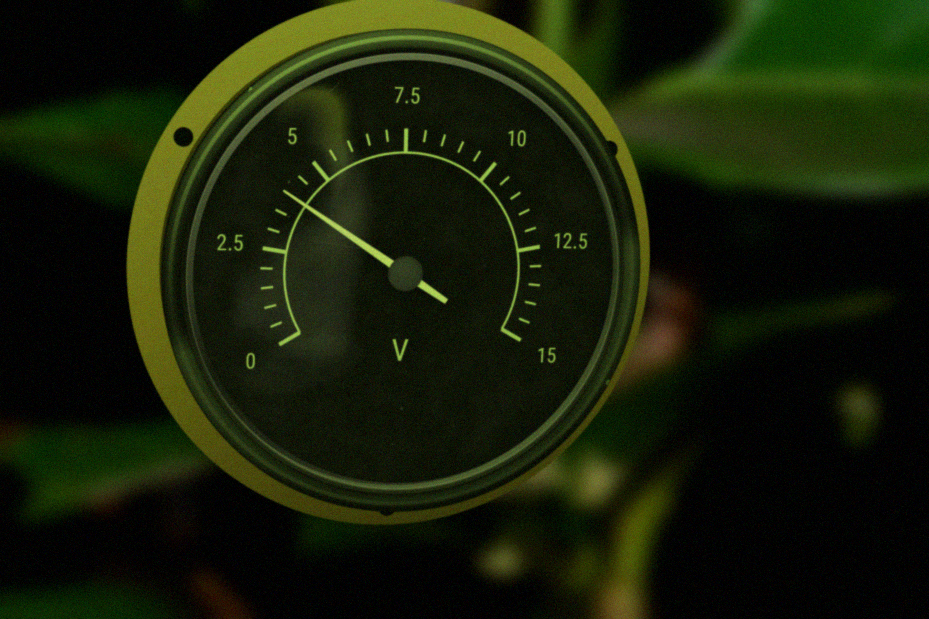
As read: **4** V
